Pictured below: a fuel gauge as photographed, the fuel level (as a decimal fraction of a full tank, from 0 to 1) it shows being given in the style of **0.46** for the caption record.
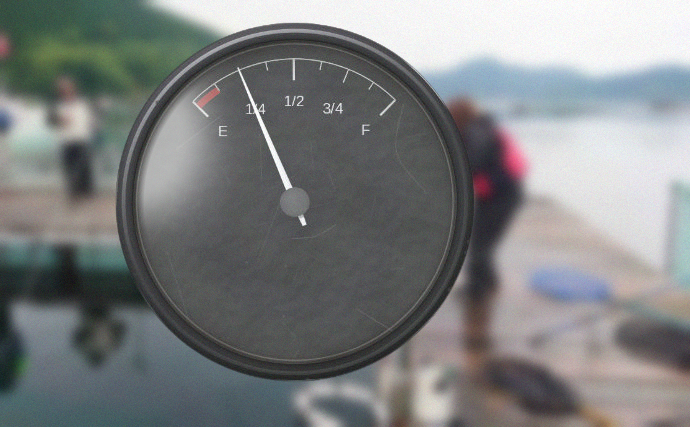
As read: **0.25**
